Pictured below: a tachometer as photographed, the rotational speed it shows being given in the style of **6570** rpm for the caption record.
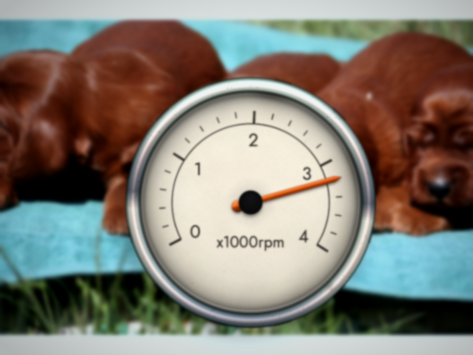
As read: **3200** rpm
